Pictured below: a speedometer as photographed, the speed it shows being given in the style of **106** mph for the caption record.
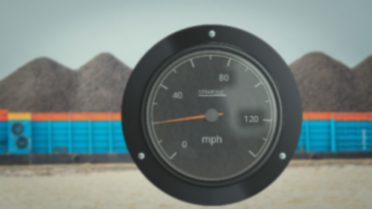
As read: **20** mph
